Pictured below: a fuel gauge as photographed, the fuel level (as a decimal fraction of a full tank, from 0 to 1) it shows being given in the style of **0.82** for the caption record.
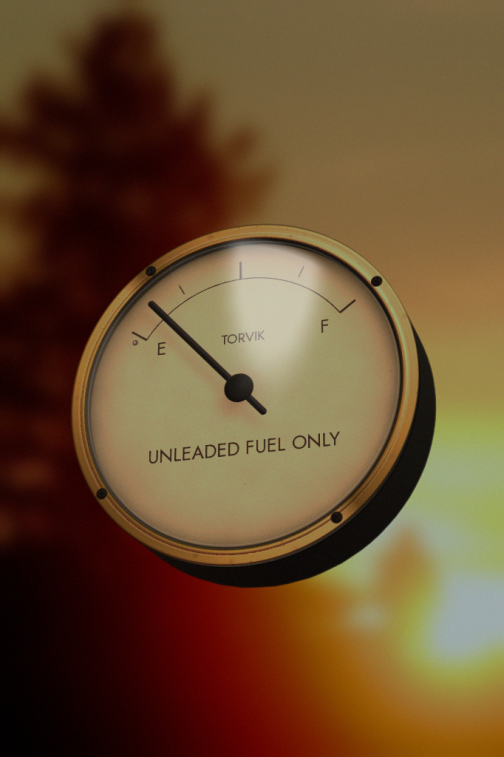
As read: **0.125**
